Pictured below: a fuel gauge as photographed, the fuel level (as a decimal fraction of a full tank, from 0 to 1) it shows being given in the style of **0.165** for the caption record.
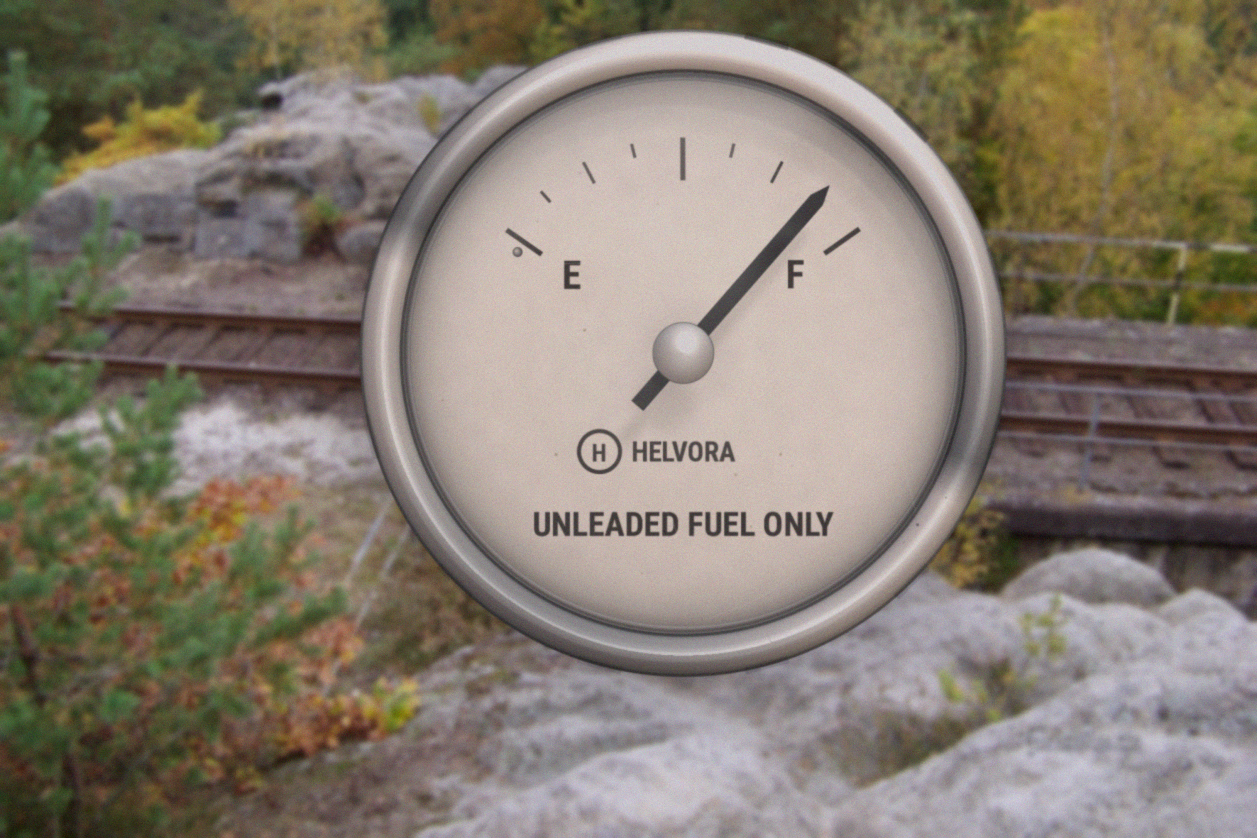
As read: **0.875**
